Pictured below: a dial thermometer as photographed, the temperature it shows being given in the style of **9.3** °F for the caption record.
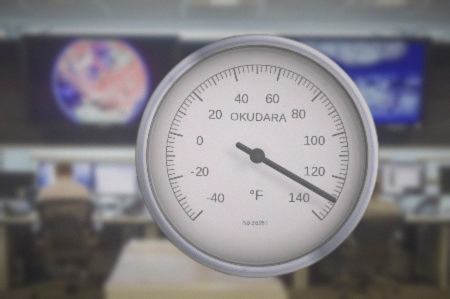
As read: **130** °F
